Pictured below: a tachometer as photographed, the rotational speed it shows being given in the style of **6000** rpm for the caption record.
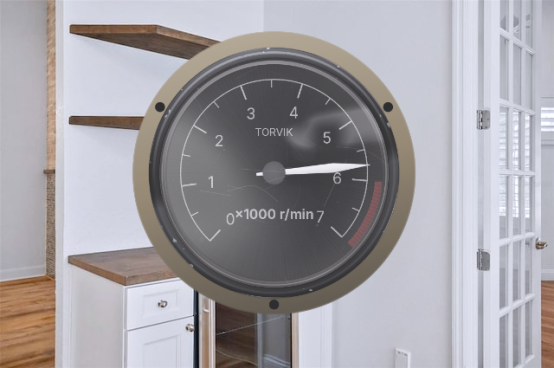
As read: **5750** rpm
